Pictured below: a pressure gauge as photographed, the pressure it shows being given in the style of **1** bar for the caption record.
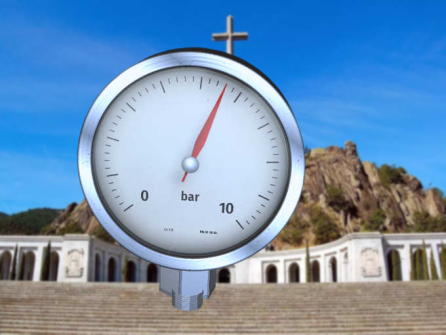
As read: **5.6** bar
